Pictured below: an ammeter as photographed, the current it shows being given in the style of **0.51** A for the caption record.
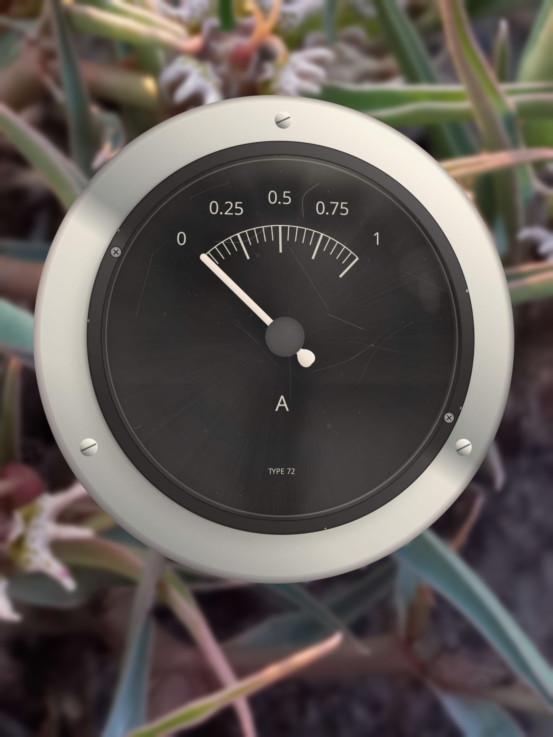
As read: **0** A
